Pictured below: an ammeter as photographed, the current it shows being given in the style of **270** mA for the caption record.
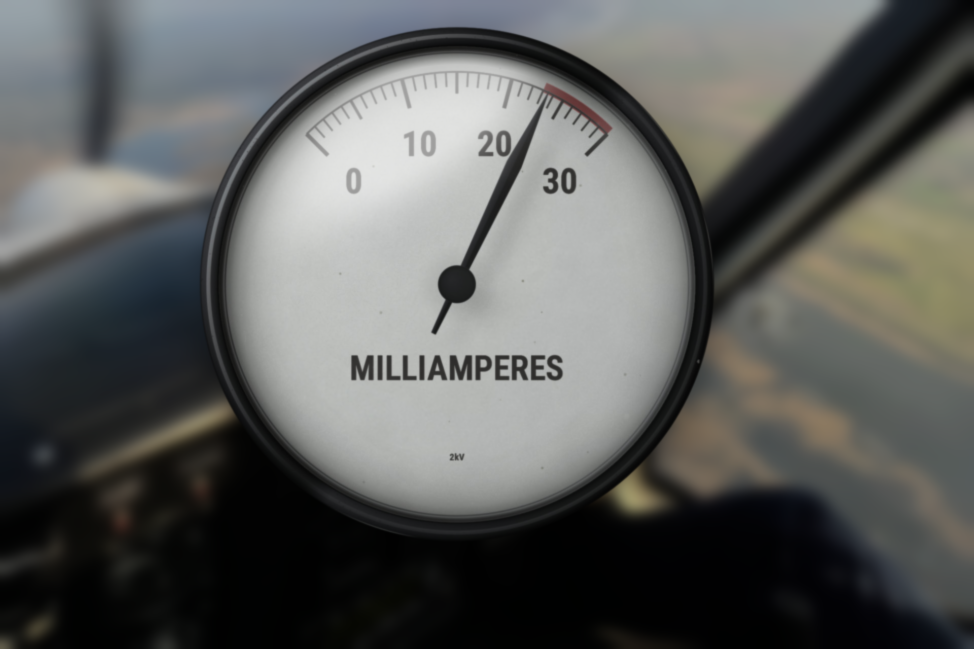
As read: **23.5** mA
